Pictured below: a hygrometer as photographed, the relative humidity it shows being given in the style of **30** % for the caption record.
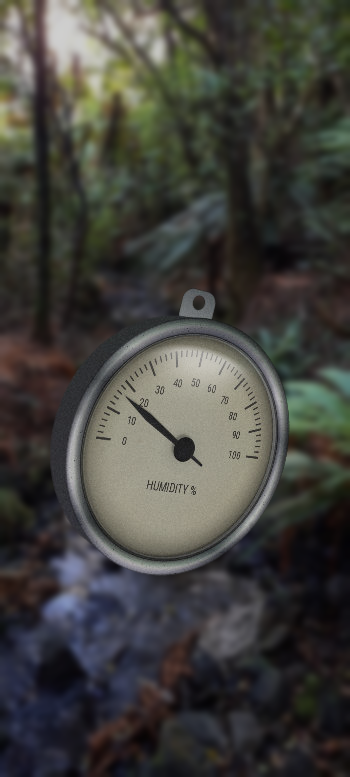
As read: **16** %
